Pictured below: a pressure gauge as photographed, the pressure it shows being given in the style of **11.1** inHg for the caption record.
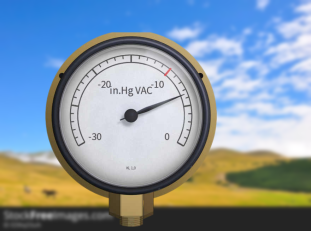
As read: **-6.5** inHg
